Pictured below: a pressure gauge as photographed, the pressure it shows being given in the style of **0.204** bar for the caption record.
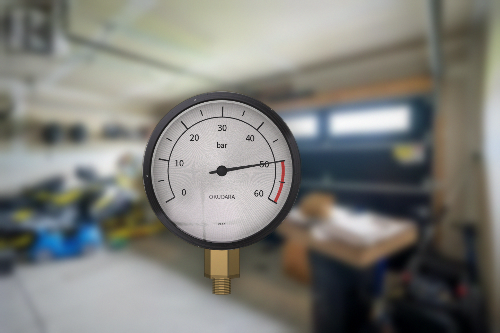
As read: **50** bar
